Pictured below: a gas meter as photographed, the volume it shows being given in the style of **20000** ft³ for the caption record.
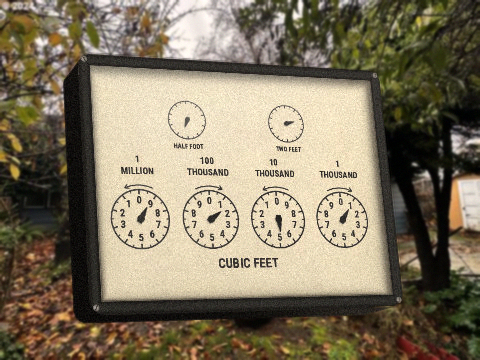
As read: **915100** ft³
